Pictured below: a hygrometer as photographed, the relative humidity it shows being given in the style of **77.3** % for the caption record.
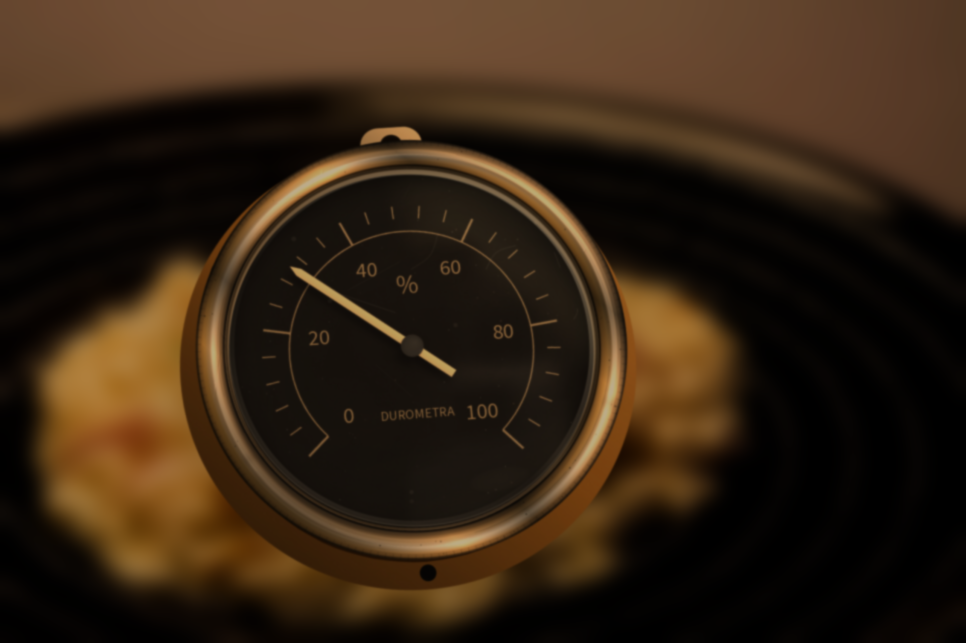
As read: **30** %
